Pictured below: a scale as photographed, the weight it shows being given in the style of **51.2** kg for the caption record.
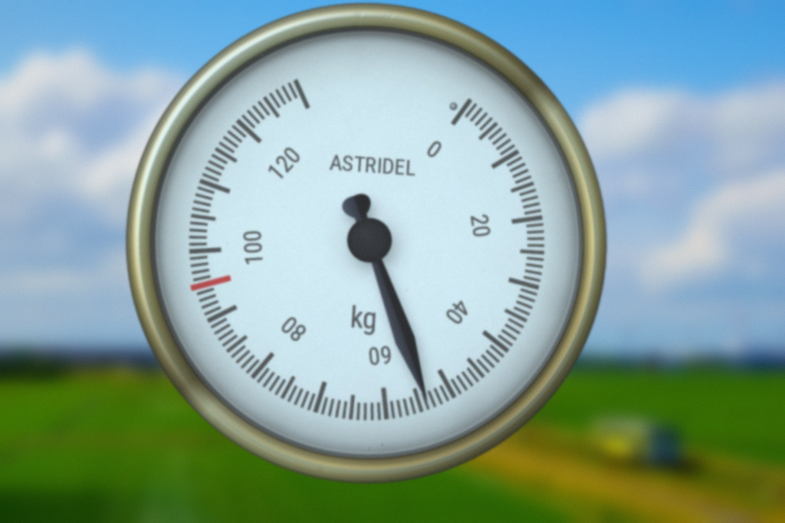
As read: **54** kg
